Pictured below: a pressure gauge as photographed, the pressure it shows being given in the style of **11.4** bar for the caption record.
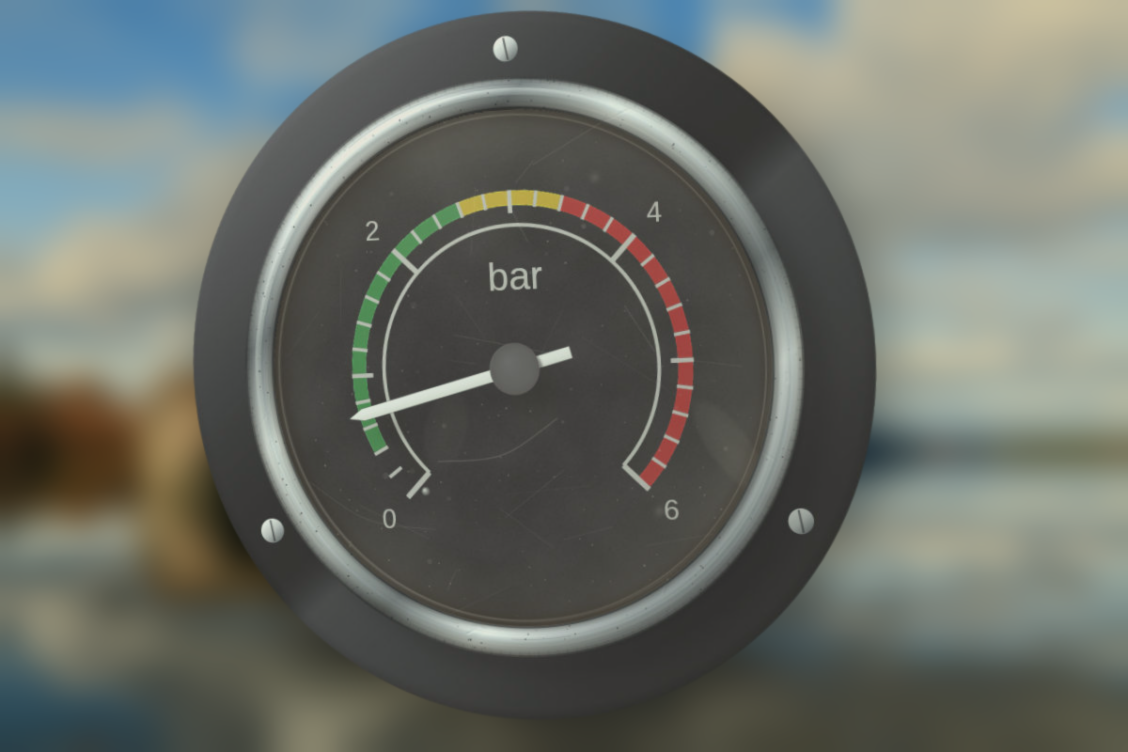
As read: **0.7** bar
